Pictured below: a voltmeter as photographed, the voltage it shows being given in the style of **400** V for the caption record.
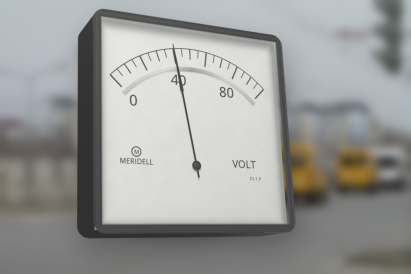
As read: **40** V
